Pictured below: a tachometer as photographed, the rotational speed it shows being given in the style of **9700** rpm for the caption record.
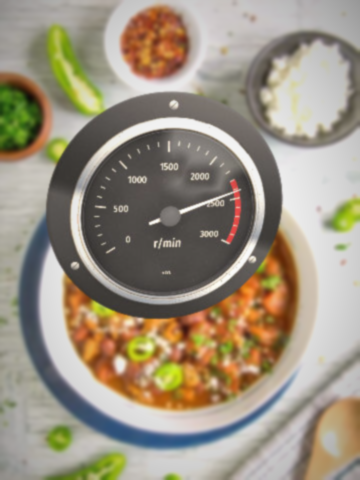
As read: **2400** rpm
